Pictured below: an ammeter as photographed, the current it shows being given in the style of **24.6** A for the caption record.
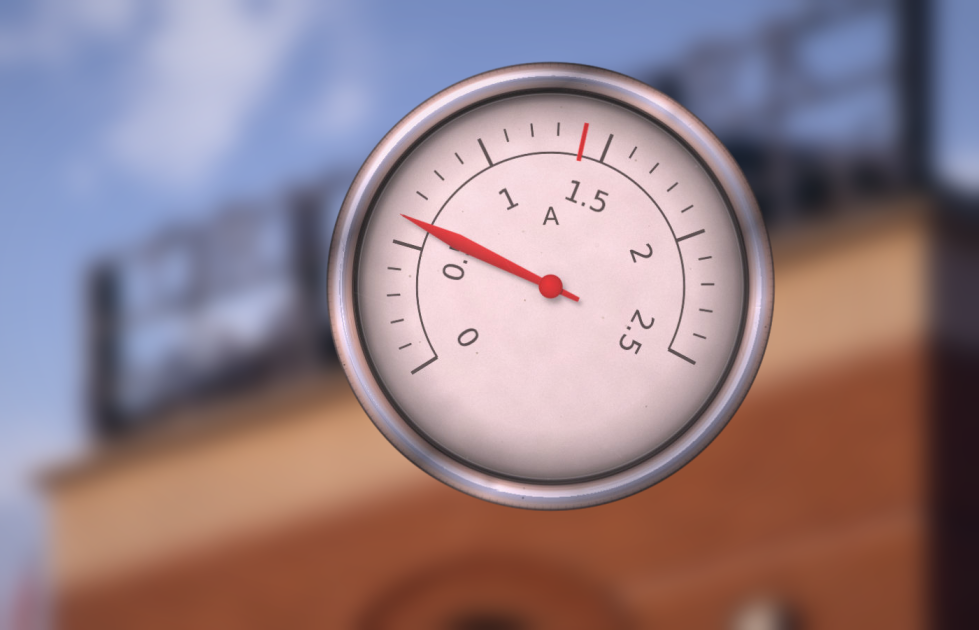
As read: **0.6** A
